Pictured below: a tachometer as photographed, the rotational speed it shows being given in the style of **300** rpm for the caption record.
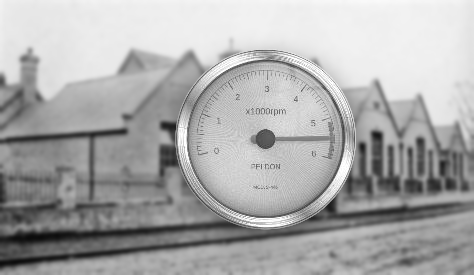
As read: **5500** rpm
